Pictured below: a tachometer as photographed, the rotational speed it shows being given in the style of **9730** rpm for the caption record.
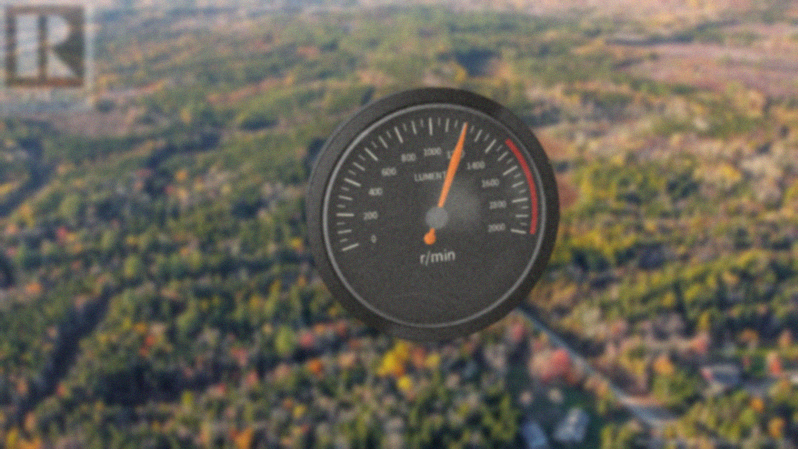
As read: **1200** rpm
